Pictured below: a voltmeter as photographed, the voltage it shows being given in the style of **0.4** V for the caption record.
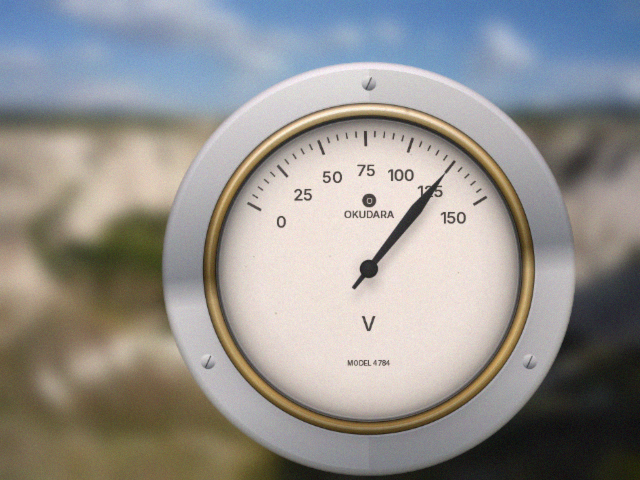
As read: **125** V
